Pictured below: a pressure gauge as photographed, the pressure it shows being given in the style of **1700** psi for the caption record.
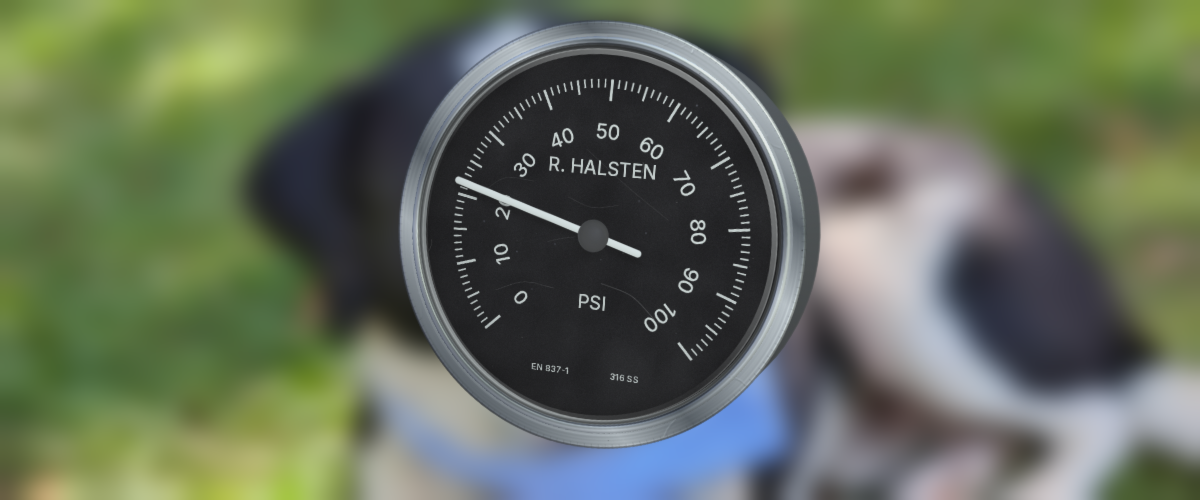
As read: **22** psi
